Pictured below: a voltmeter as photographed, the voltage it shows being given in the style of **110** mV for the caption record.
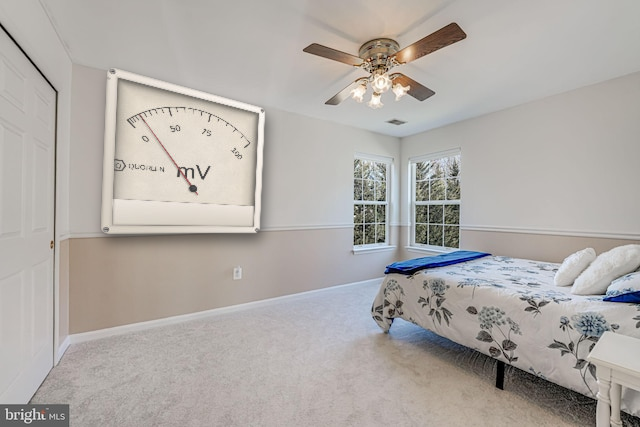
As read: **25** mV
